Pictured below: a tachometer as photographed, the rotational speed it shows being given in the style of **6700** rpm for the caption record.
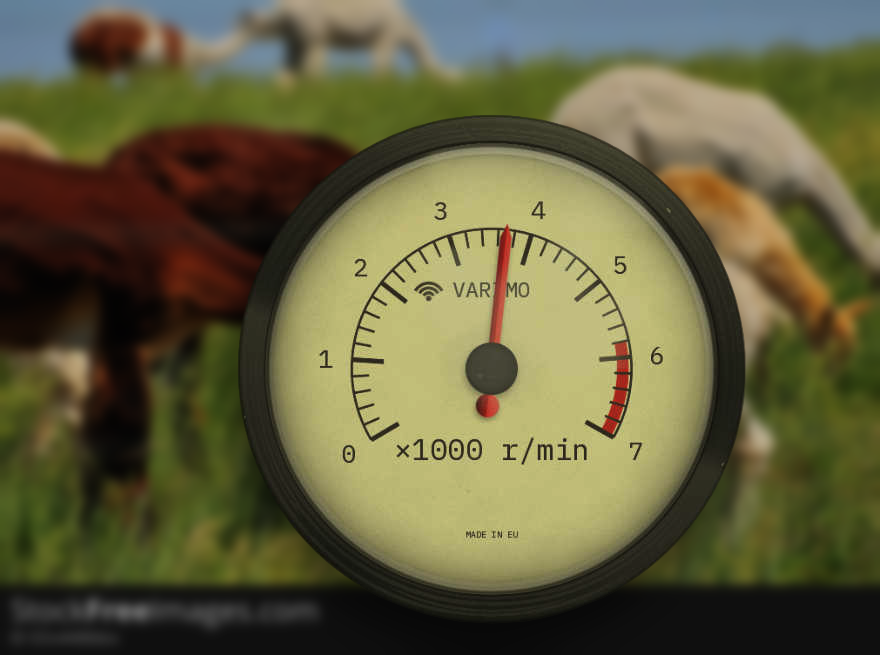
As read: **3700** rpm
